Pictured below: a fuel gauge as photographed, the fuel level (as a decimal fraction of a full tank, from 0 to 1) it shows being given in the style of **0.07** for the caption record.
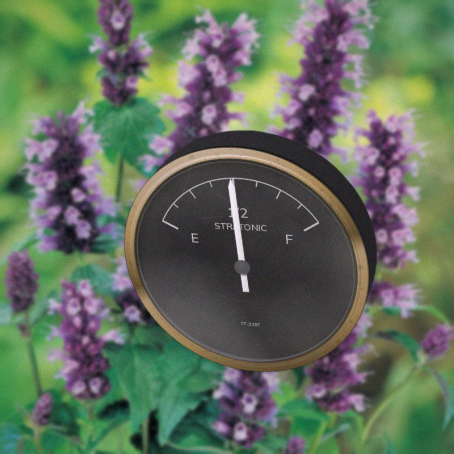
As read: **0.5**
